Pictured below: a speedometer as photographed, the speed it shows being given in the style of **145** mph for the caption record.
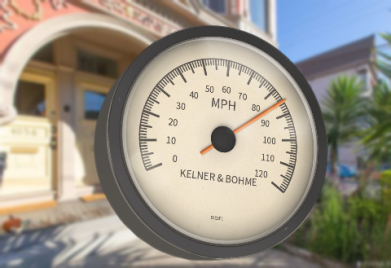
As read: **85** mph
